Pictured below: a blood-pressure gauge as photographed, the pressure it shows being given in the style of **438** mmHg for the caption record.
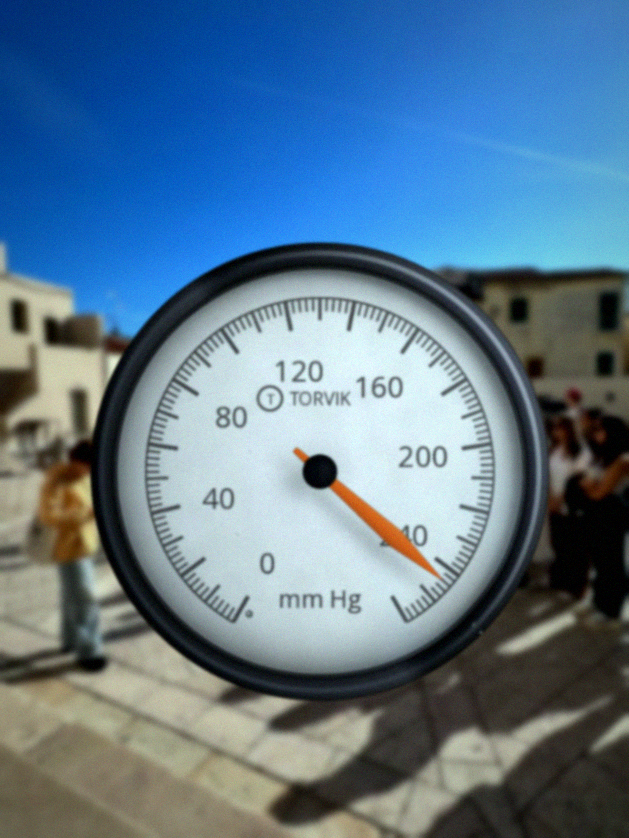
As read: **244** mmHg
